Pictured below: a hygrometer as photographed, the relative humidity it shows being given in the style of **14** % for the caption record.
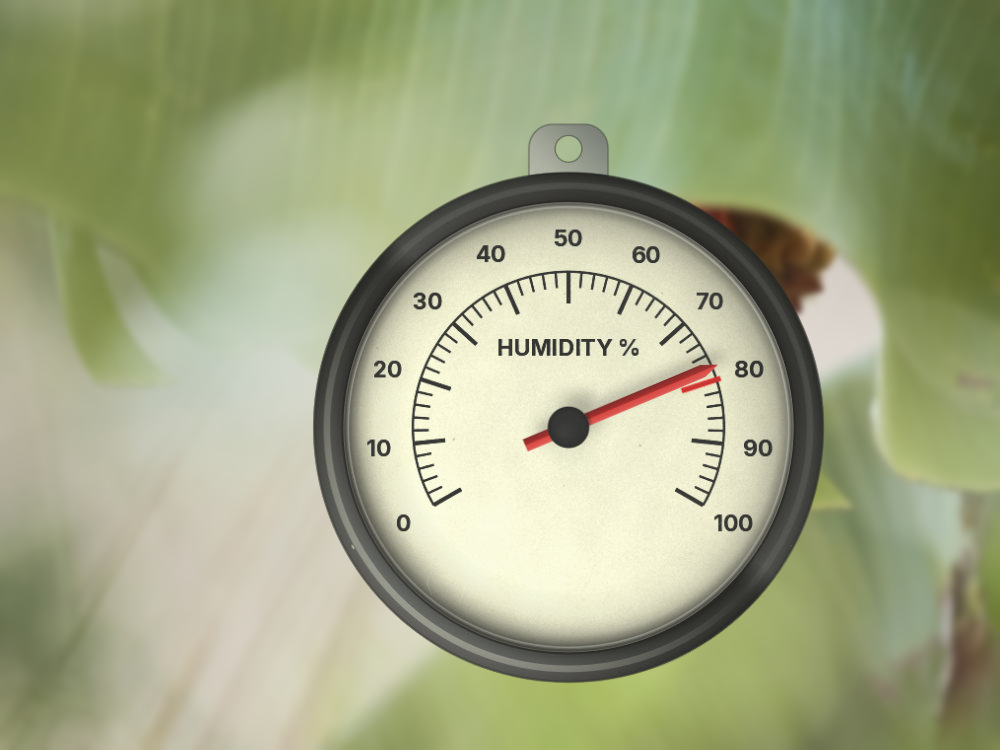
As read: **78** %
